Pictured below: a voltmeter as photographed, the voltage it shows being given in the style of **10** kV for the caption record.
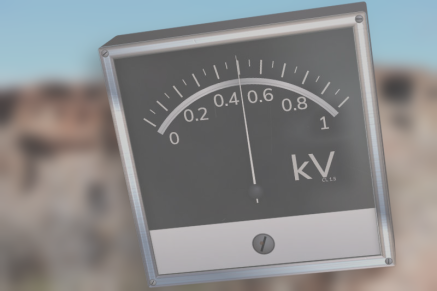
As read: **0.5** kV
